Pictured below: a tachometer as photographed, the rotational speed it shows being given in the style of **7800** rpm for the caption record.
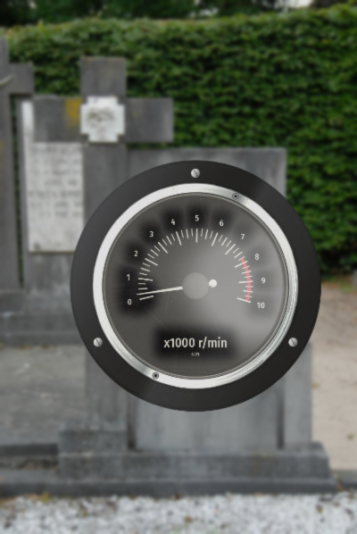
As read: **250** rpm
